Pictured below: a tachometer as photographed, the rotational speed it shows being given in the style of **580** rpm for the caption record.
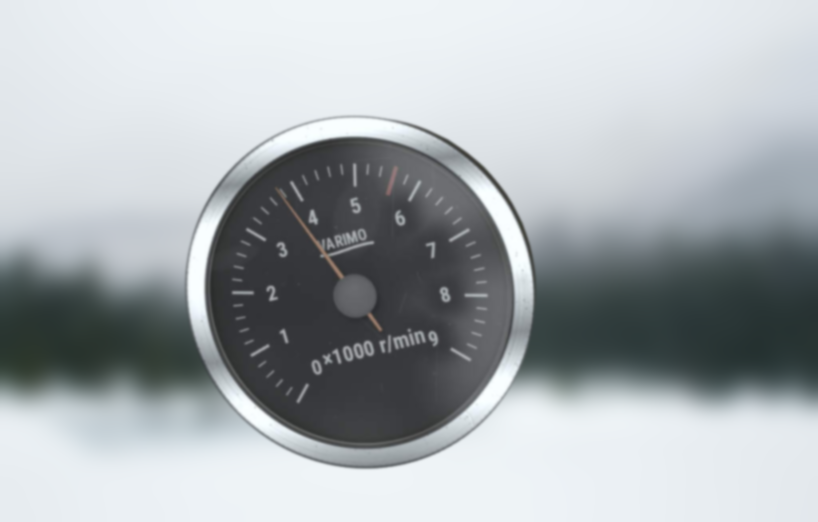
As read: **3800** rpm
